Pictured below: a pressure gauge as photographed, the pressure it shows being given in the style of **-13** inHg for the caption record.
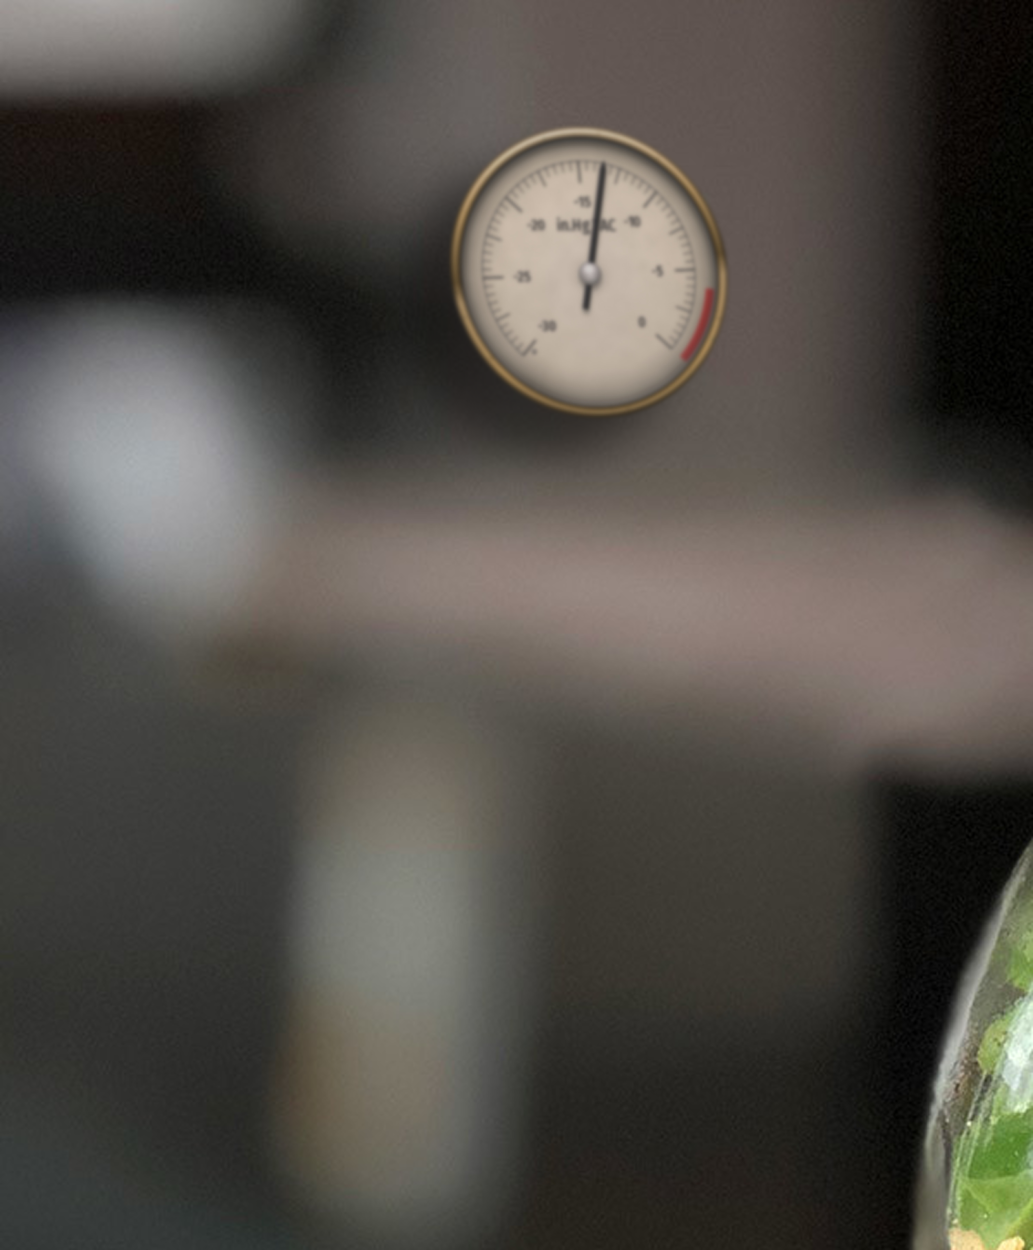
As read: **-13.5** inHg
